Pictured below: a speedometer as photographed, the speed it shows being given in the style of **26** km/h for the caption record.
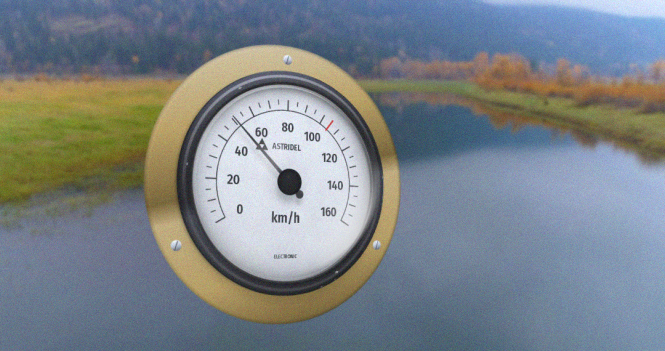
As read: **50** km/h
